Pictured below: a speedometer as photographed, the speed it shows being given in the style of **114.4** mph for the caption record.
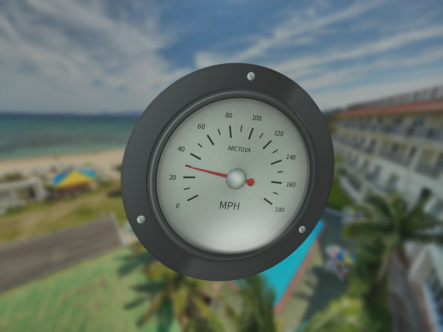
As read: **30** mph
